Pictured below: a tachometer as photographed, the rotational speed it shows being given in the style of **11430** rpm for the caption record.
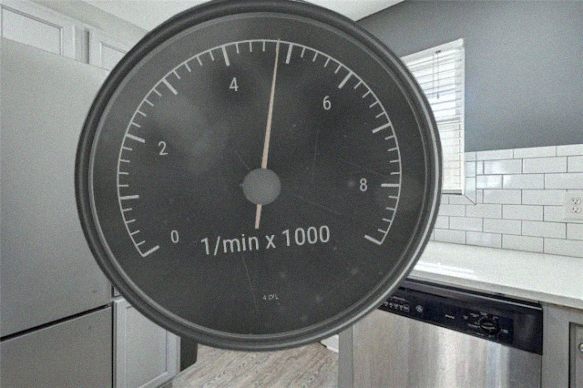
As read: **4800** rpm
